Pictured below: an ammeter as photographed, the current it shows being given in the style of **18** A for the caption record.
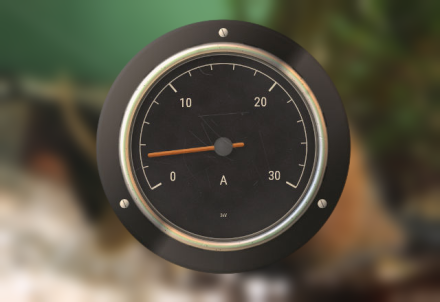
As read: **3** A
